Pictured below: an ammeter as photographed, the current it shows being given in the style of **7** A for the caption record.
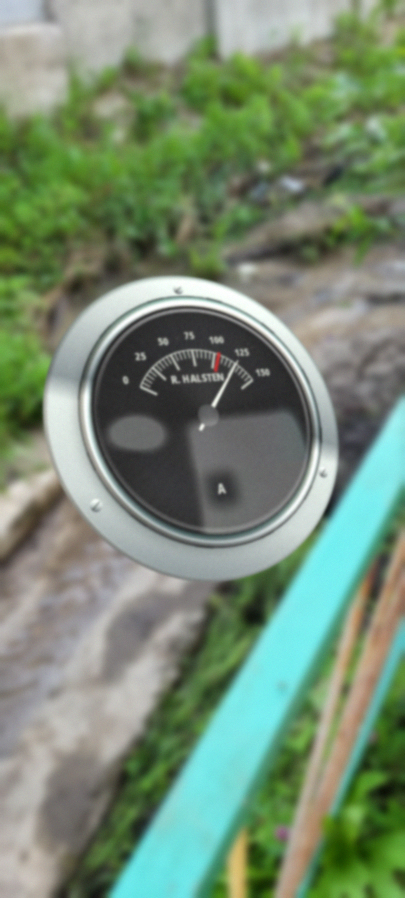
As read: **125** A
